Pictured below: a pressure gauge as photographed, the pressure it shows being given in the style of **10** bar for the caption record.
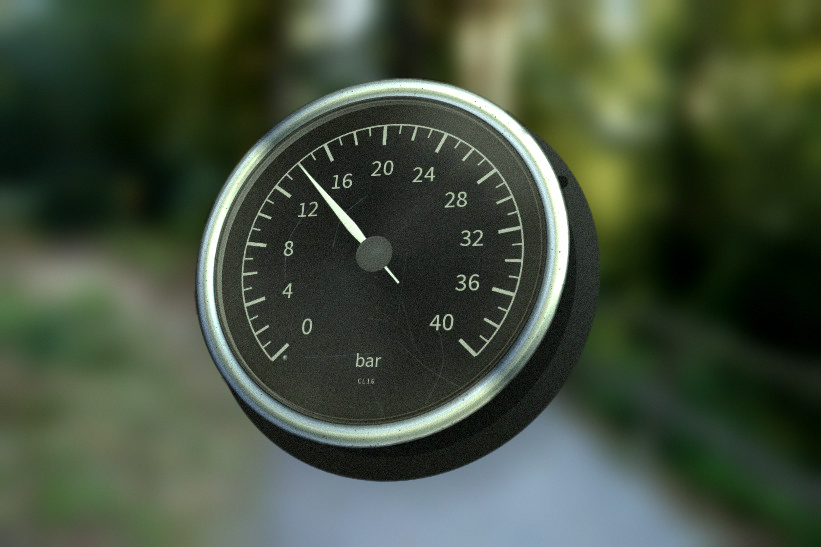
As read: **14** bar
